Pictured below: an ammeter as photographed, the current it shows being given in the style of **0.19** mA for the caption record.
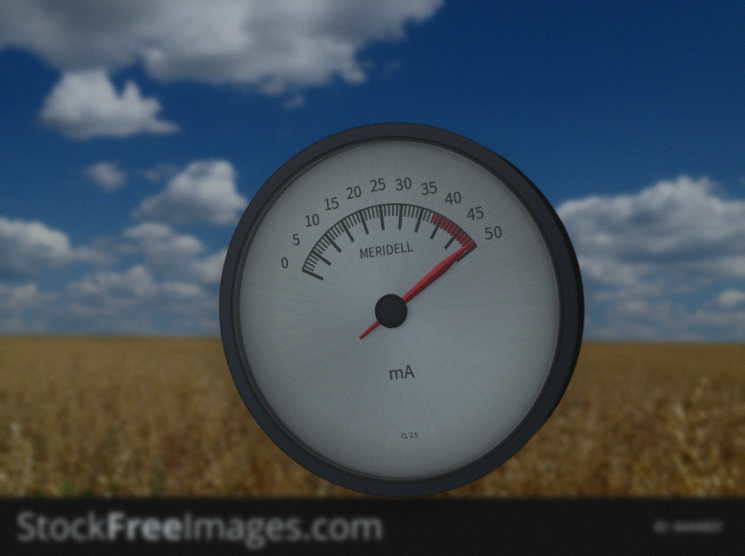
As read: **49** mA
